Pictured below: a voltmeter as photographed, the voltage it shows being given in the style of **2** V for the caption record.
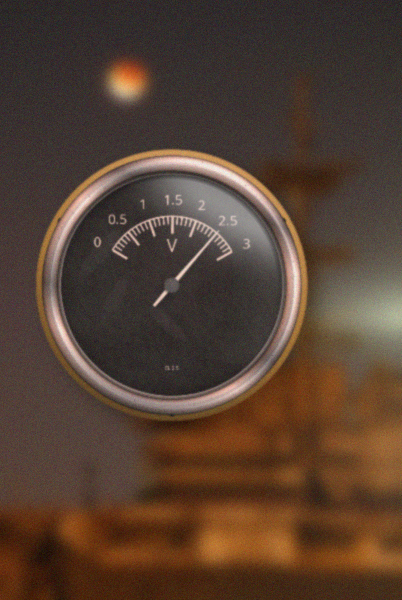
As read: **2.5** V
